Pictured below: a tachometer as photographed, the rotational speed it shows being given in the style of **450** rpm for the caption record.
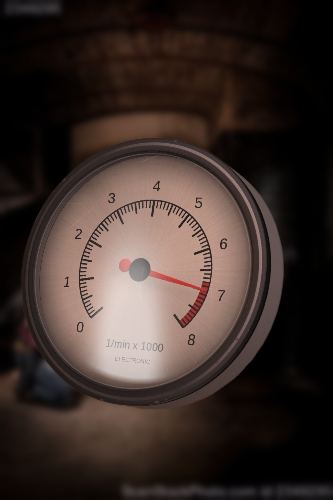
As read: **7000** rpm
